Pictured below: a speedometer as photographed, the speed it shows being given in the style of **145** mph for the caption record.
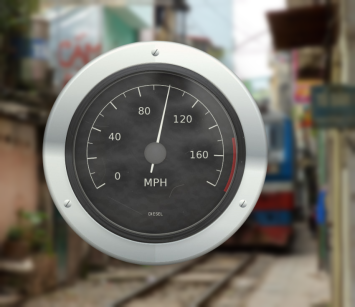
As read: **100** mph
